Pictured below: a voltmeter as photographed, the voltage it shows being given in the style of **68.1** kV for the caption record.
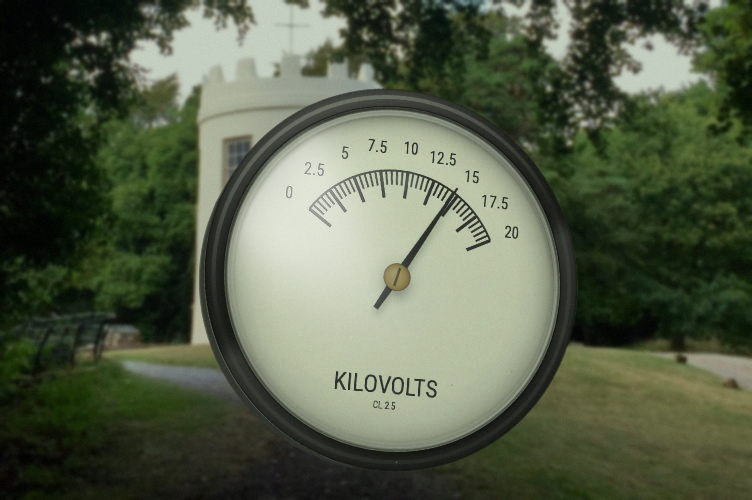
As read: **14.5** kV
